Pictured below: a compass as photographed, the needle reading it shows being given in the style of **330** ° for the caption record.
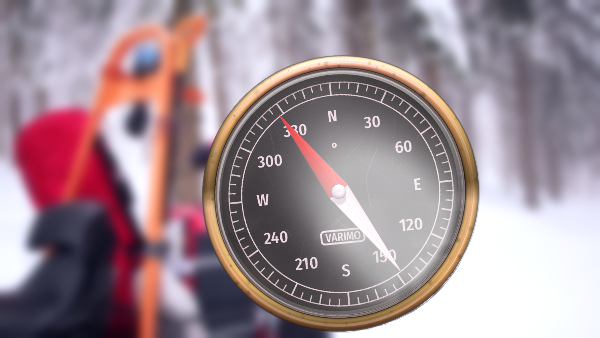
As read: **327.5** °
